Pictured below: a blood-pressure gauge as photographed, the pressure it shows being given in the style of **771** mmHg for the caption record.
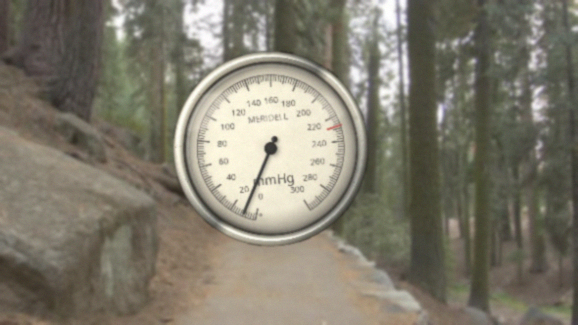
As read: **10** mmHg
